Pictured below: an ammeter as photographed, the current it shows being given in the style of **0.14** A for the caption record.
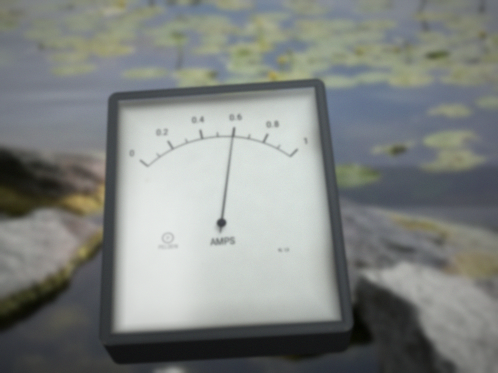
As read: **0.6** A
